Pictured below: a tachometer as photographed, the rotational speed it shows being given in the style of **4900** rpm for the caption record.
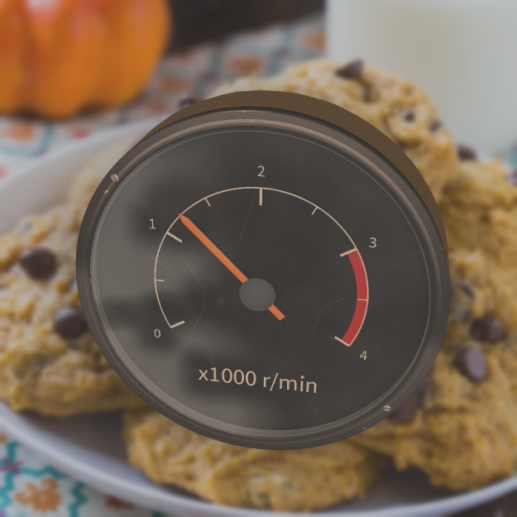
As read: **1250** rpm
